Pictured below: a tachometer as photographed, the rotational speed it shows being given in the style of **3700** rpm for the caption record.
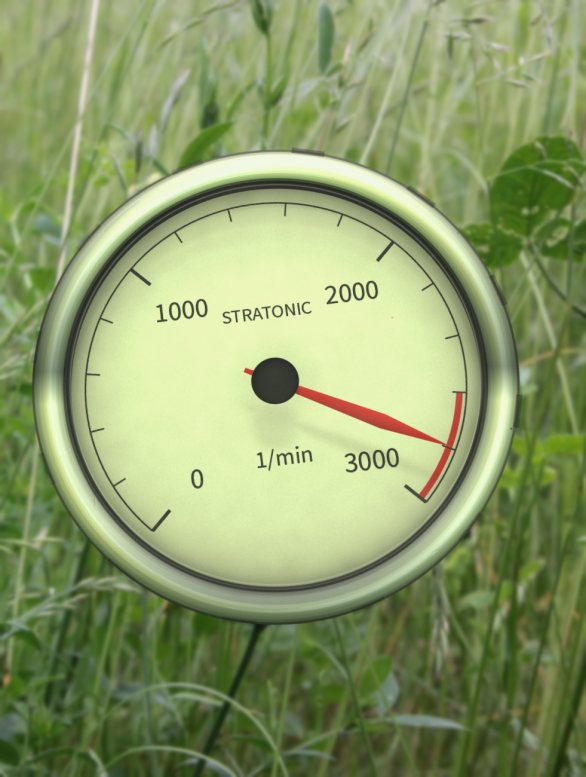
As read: **2800** rpm
